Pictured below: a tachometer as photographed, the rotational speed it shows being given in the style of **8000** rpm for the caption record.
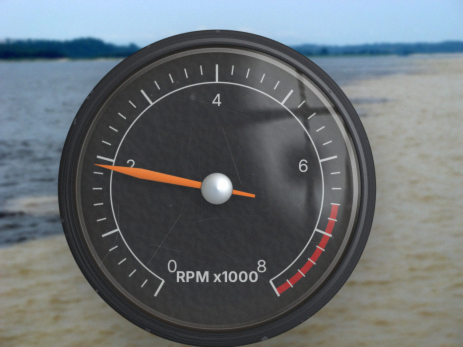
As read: **1900** rpm
